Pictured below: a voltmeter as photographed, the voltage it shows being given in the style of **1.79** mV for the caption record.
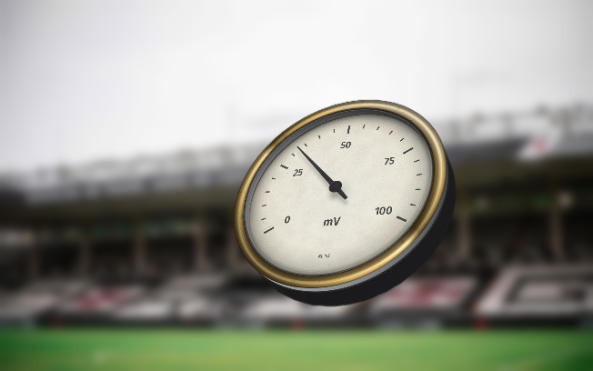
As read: **32.5** mV
